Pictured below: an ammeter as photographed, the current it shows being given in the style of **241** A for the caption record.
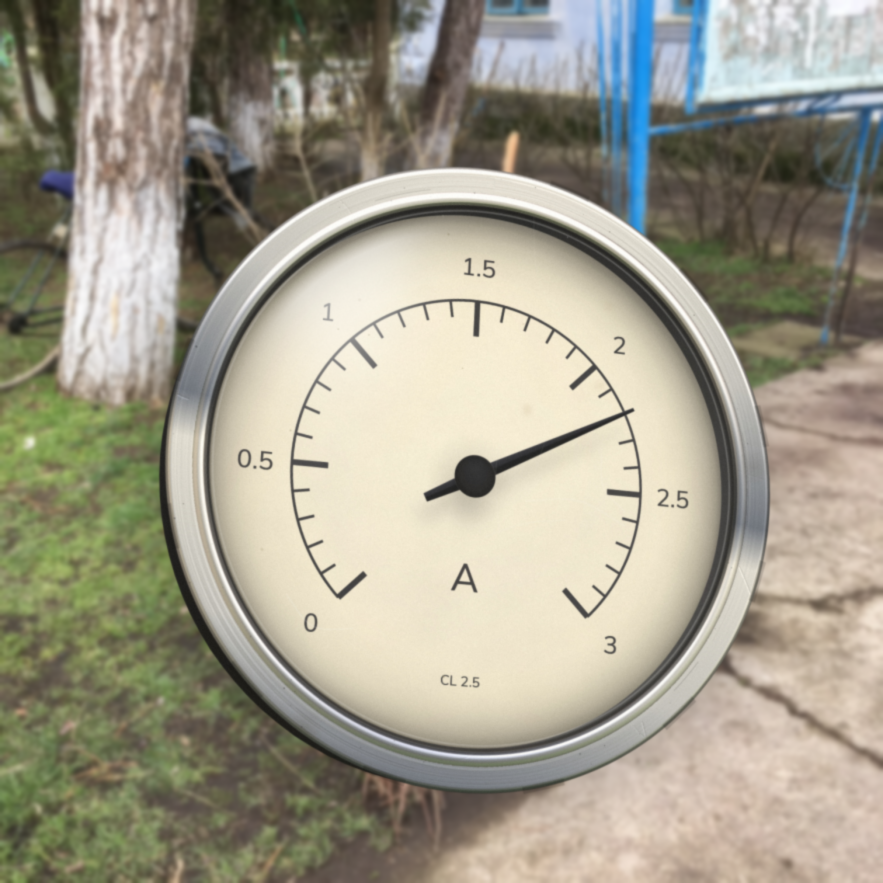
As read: **2.2** A
